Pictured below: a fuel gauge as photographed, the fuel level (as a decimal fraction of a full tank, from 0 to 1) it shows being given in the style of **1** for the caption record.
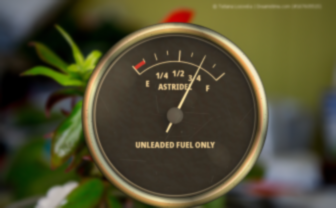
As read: **0.75**
